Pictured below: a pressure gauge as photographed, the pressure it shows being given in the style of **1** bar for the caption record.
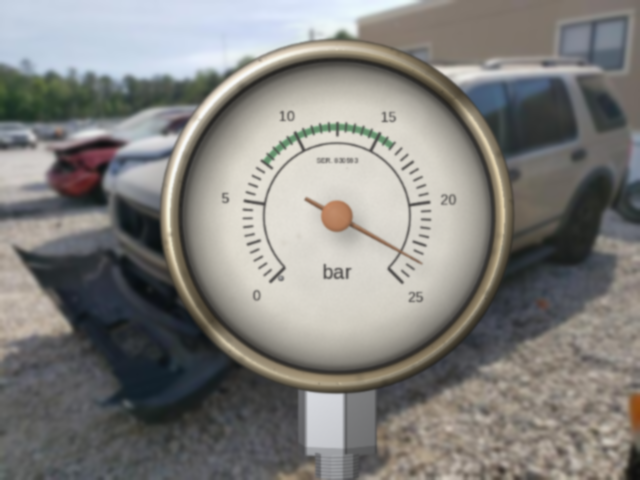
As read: **23.5** bar
